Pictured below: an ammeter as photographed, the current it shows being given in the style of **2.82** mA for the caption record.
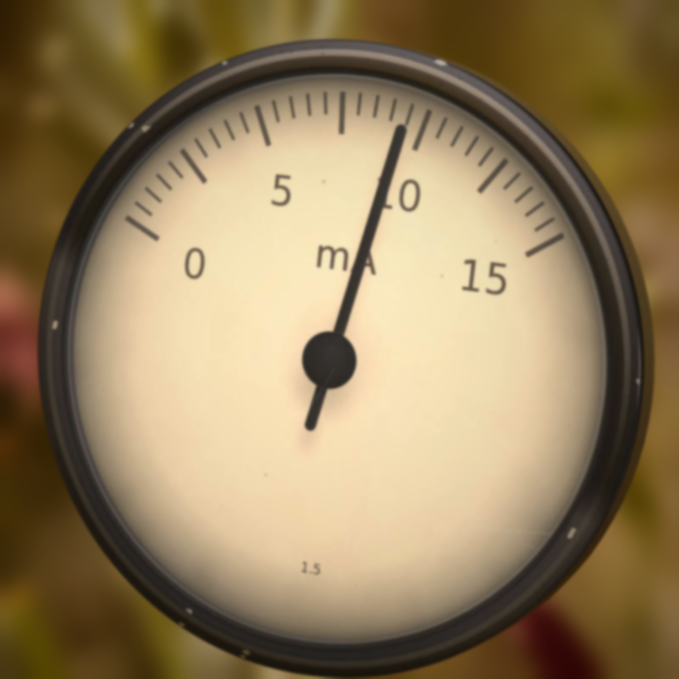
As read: **9.5** mA
